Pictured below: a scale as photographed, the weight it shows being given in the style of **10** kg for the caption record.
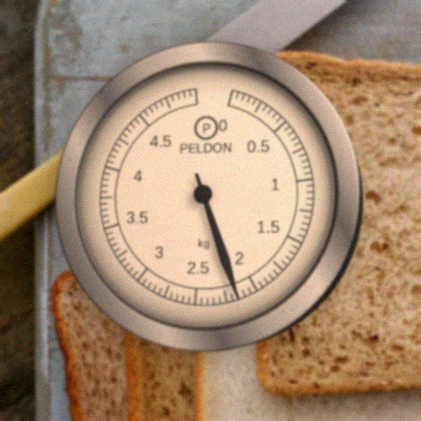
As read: **2.15** kg
